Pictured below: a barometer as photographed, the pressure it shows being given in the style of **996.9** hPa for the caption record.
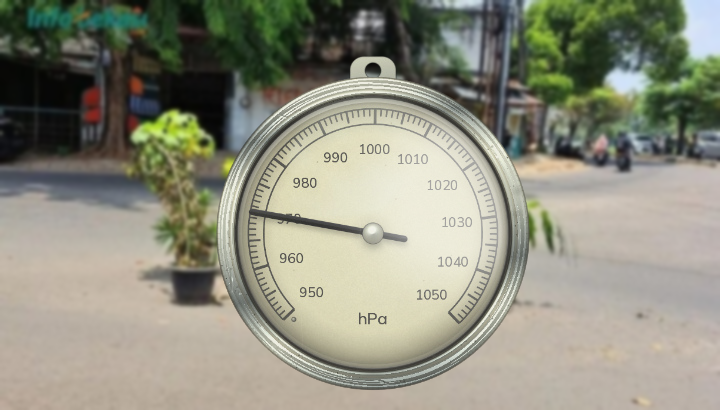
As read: **970** hPa
